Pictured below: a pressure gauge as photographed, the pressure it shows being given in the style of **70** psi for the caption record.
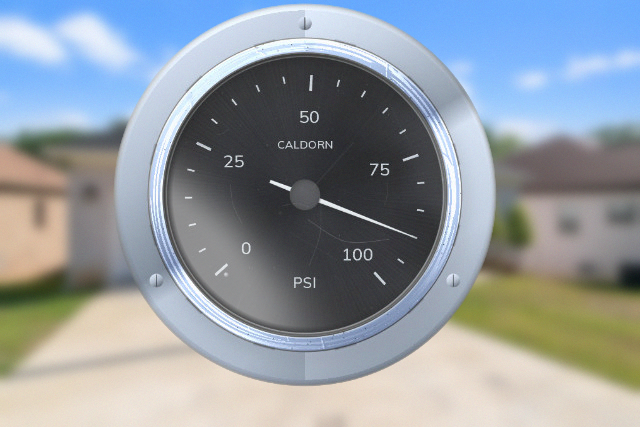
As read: **90** psi
